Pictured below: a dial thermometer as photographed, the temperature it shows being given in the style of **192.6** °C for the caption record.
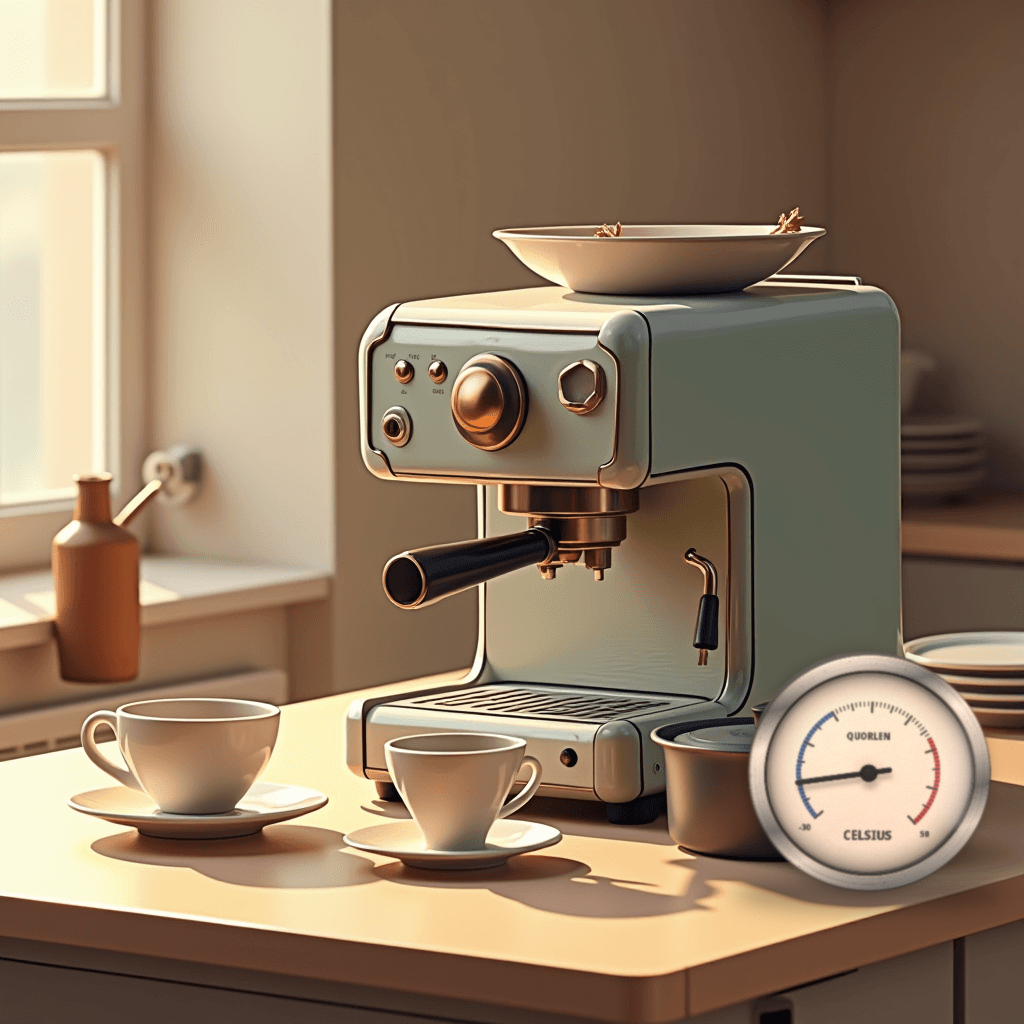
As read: **-20** °C
